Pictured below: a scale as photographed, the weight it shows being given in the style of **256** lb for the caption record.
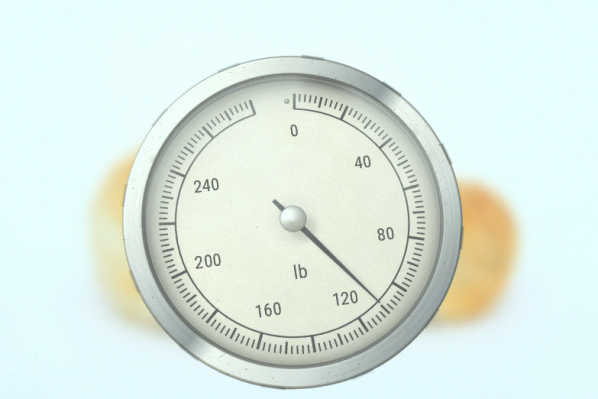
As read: **110** lb
